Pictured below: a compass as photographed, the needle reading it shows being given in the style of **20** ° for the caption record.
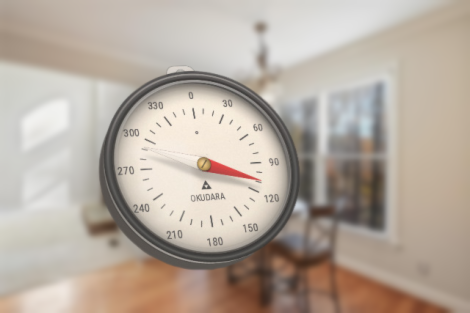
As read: **110** °
